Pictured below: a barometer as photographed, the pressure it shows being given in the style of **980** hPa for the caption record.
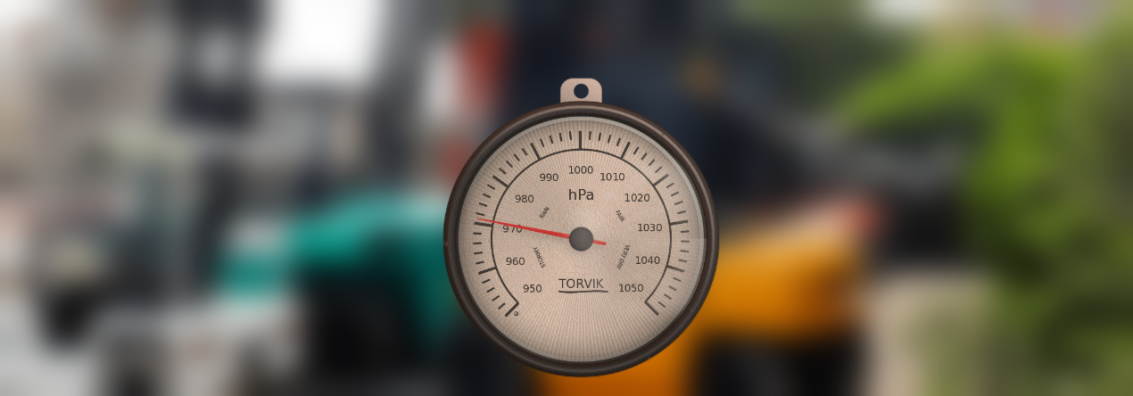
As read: **971** hPa
